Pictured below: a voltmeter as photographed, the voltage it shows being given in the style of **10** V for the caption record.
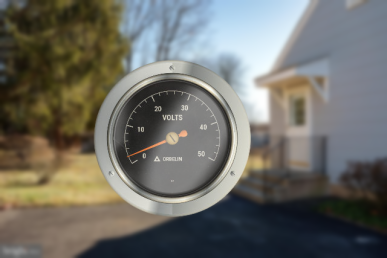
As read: **2** V
